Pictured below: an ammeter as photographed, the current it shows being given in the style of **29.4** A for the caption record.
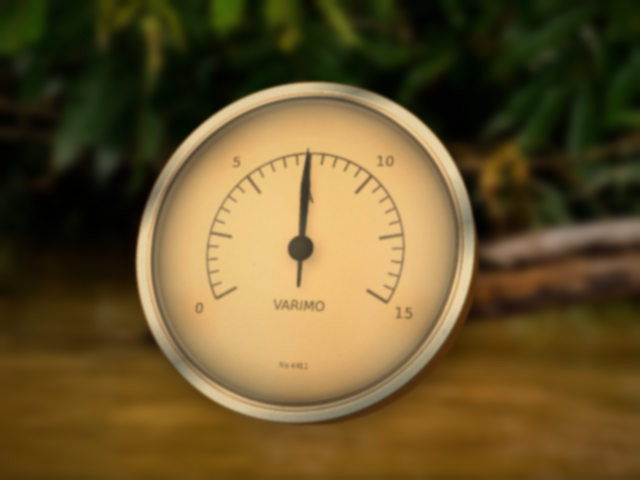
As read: **7.5** A
